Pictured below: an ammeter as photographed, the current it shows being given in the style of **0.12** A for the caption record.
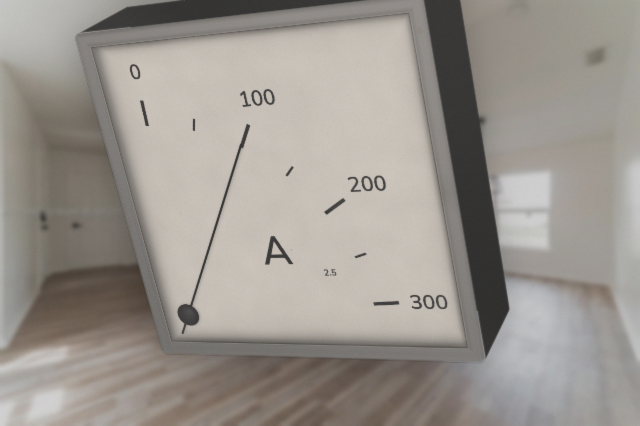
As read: **100** A
